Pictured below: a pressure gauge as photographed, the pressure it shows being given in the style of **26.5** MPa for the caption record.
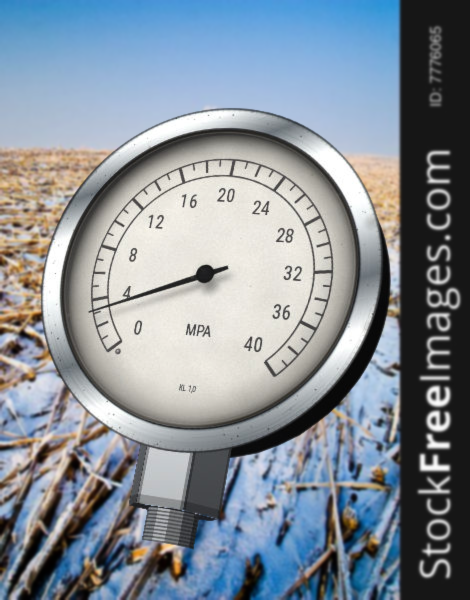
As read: **3** MPa
